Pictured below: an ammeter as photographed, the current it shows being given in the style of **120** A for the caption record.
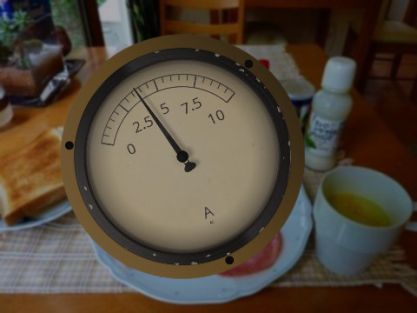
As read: **3.75** A
